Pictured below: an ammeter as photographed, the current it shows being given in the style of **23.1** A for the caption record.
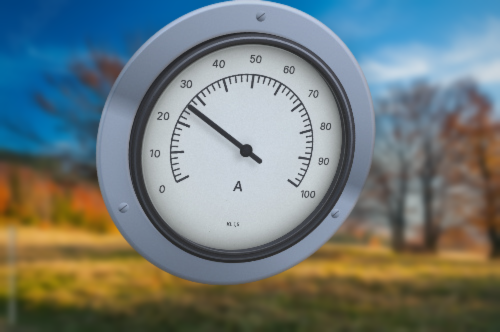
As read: **26** A
